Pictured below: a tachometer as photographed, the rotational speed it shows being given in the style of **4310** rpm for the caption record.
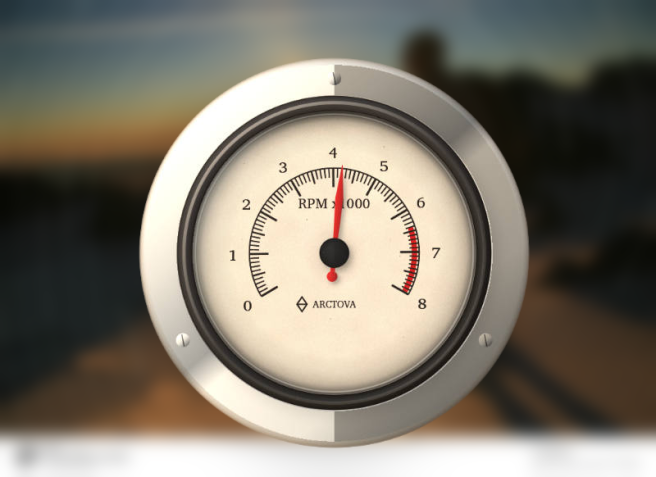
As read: **4200** rpm
